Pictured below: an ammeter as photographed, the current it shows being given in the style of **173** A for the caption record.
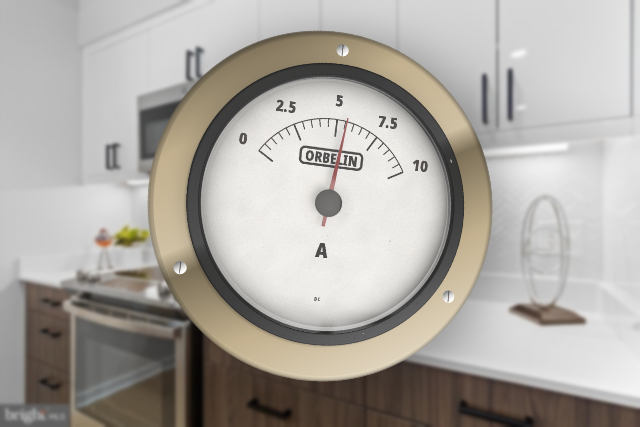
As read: **5.5** A
